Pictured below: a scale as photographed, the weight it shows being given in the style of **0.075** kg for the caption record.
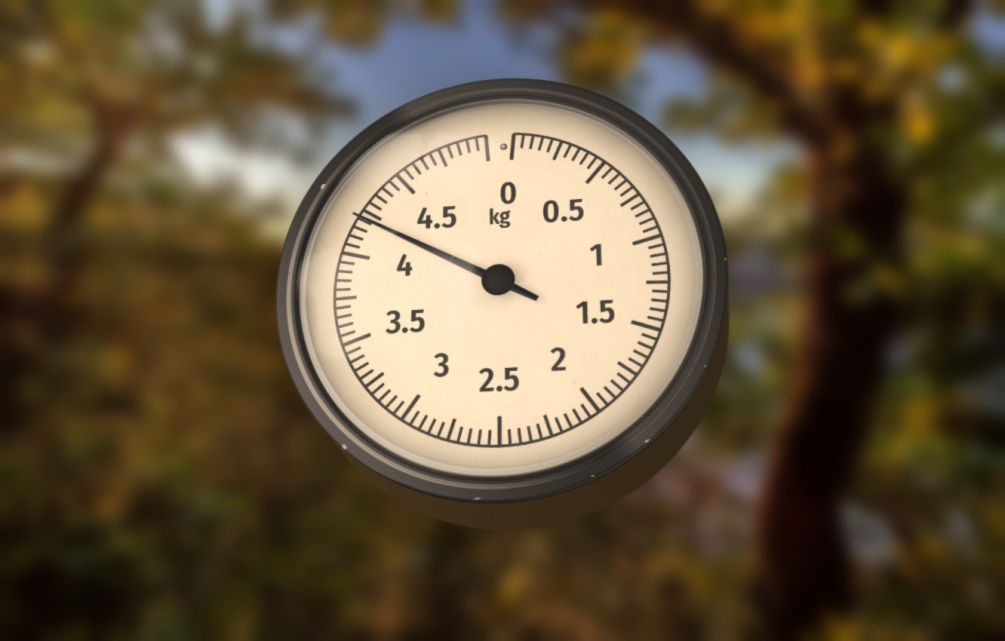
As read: **4.2** kg
